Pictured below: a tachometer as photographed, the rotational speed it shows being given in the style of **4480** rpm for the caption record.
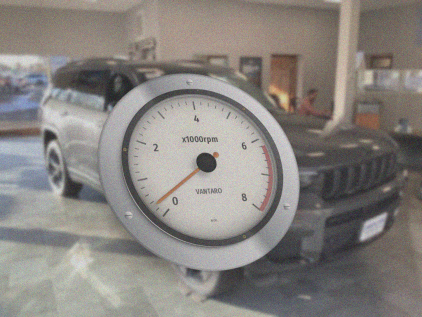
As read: **300** rpm
